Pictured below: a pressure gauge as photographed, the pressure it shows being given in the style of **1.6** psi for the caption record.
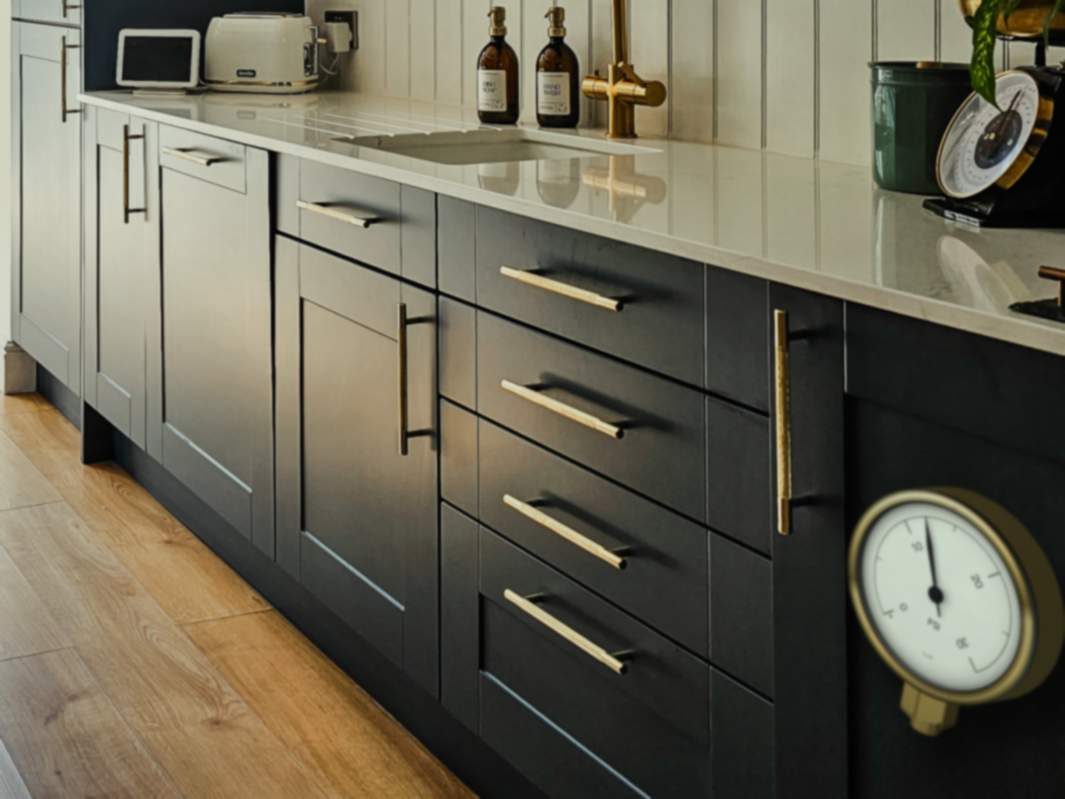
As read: **12.5** psi
